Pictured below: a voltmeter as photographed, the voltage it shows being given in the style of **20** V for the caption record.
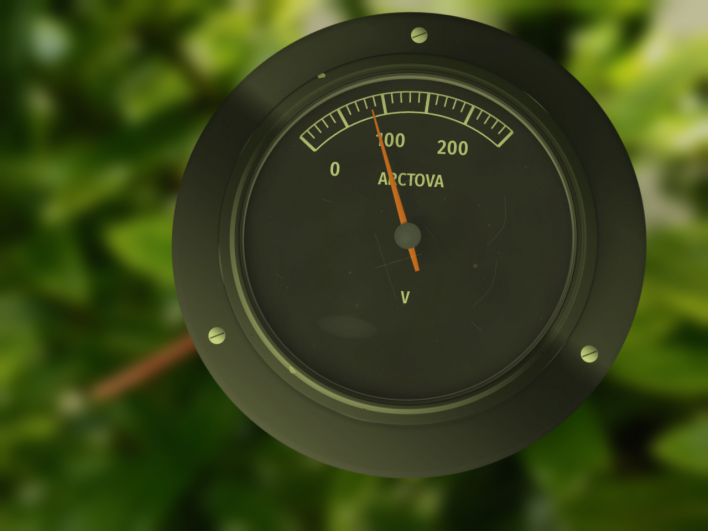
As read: **85** V
